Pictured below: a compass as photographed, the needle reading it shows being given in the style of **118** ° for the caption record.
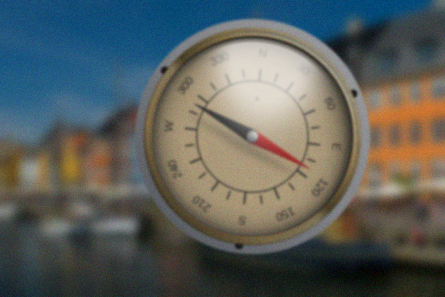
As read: **112.5** °
